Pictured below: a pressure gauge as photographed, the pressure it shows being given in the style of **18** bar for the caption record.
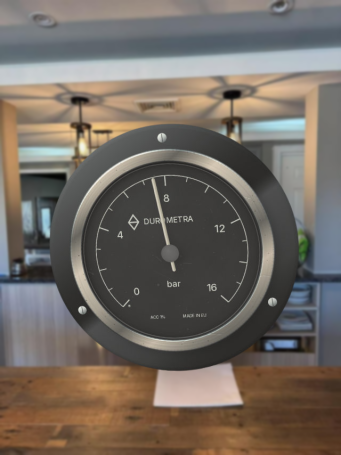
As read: **7.5** bar
